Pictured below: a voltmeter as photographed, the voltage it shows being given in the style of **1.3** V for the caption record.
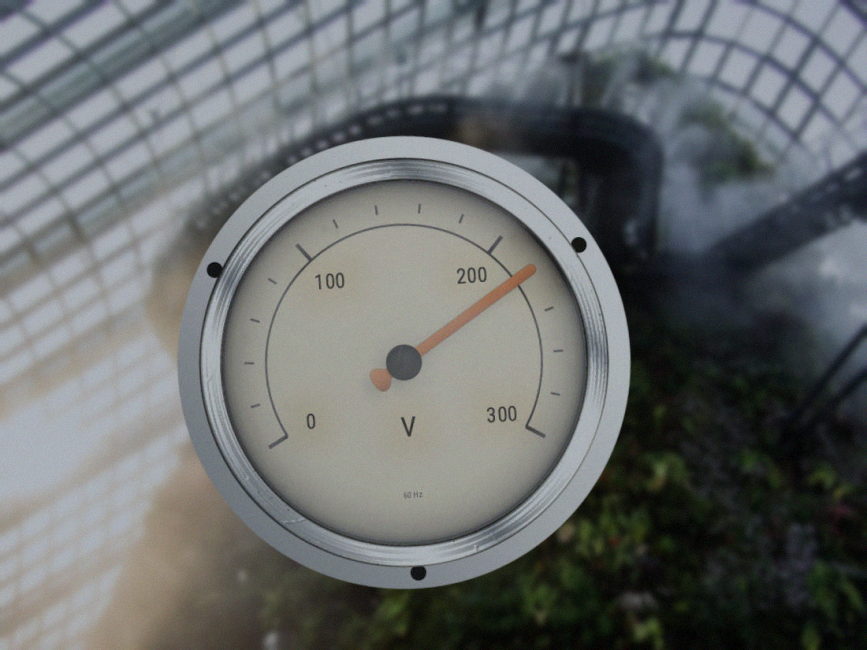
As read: **220** V
